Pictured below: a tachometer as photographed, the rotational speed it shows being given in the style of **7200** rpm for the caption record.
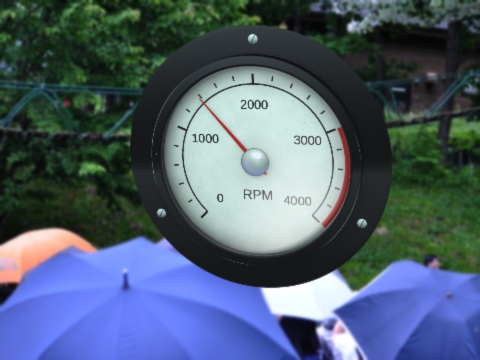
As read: **1400** rpm
